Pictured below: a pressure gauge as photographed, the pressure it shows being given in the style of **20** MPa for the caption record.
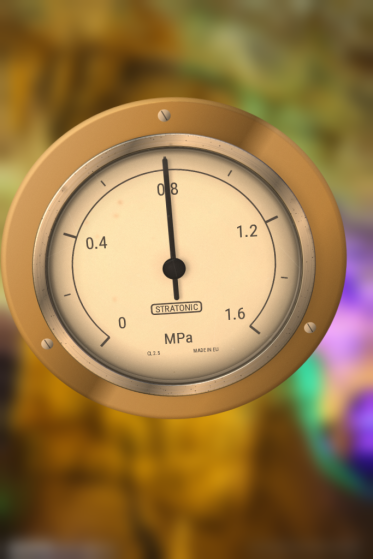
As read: **0.8** MPa
